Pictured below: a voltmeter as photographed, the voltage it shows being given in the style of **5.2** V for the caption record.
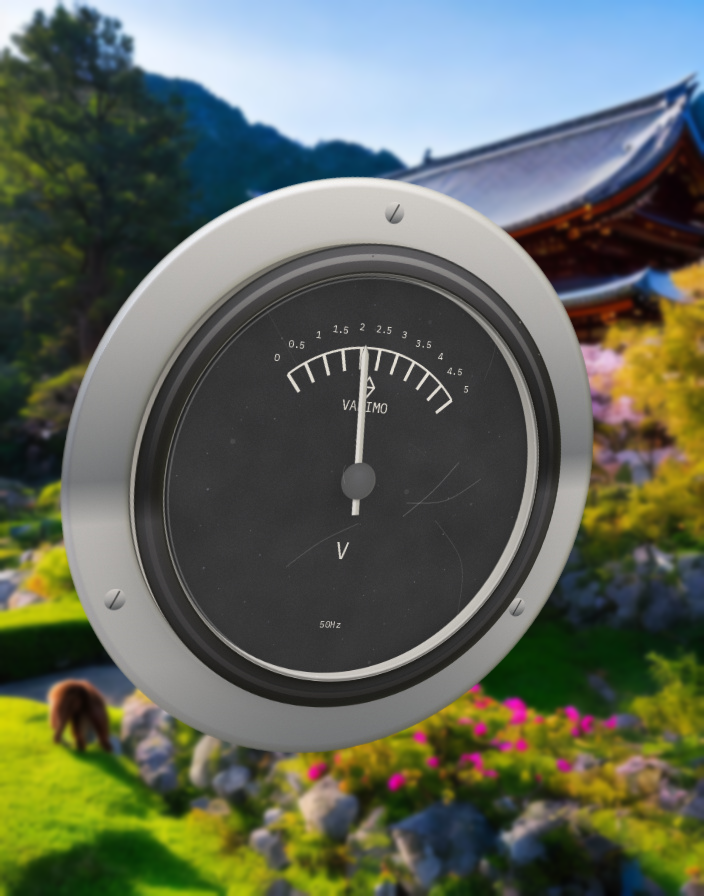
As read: **2** V
